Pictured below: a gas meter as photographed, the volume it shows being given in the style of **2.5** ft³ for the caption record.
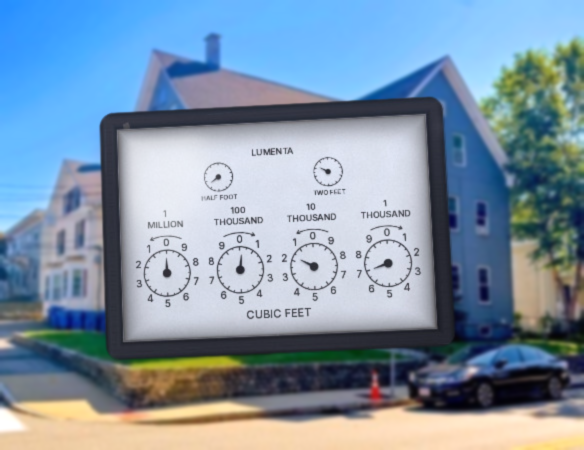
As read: **1700** ft³
